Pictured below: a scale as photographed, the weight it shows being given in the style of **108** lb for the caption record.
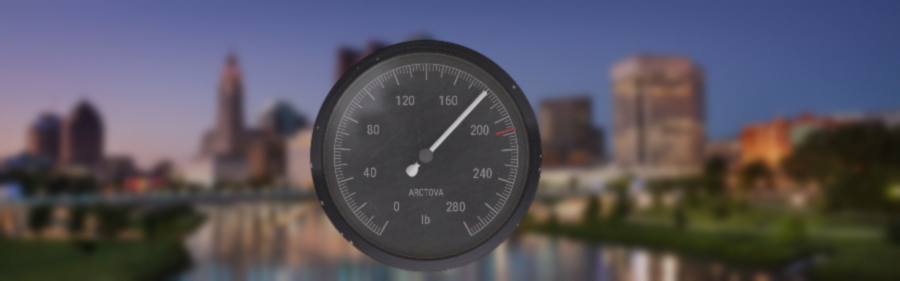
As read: **180** lb
